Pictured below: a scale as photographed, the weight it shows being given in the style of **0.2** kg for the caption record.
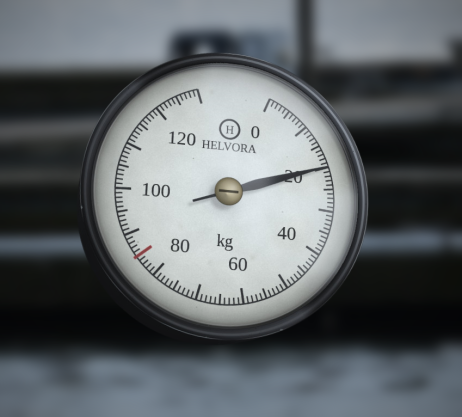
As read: **20** kg
